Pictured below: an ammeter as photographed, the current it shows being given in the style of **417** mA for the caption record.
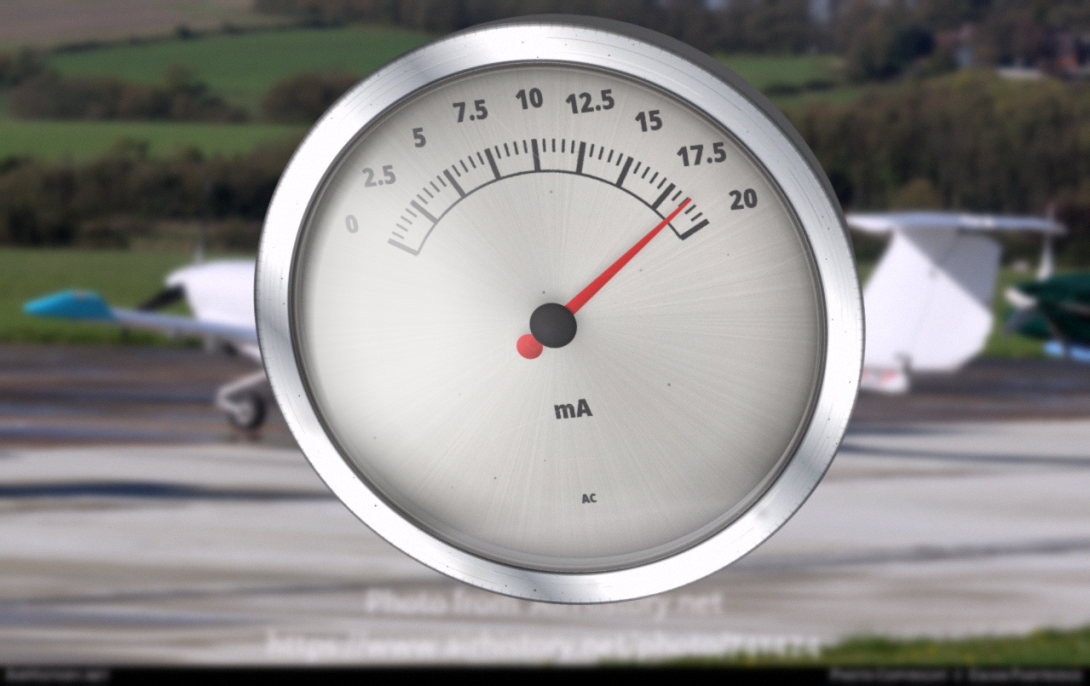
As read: **18.5** mA
